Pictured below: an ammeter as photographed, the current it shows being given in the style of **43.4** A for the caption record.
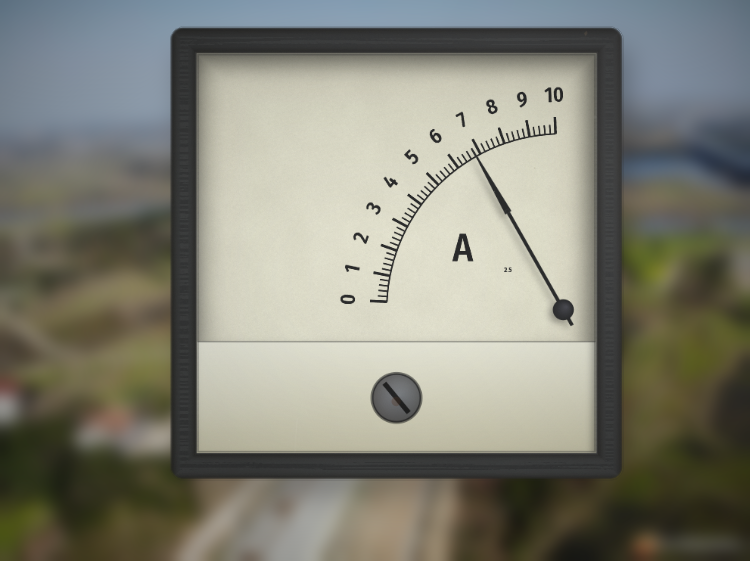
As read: **6.8** A
